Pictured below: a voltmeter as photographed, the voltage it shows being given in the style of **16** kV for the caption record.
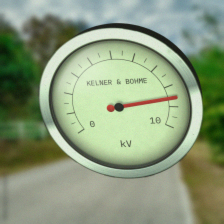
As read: **8.5** kV
